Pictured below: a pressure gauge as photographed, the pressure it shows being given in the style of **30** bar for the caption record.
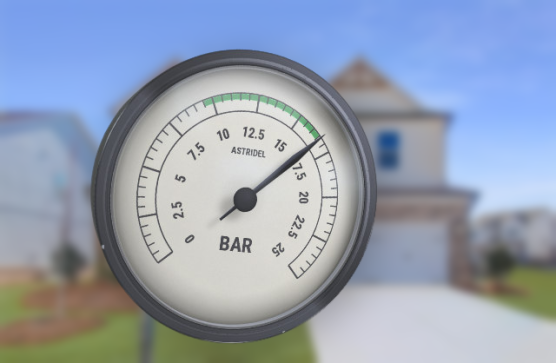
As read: **16.5** bar
